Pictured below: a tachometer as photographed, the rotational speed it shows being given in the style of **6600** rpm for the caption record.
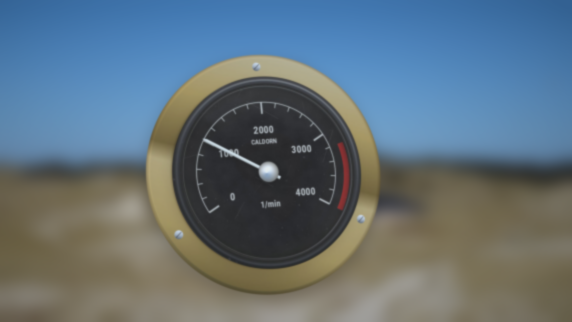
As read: **1000** rpm
